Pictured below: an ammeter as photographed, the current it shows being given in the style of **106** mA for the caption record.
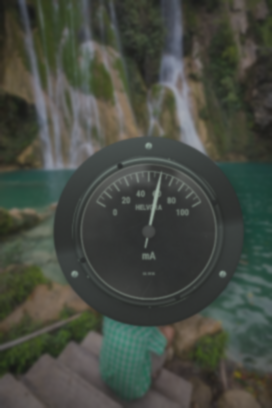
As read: **60** mA
